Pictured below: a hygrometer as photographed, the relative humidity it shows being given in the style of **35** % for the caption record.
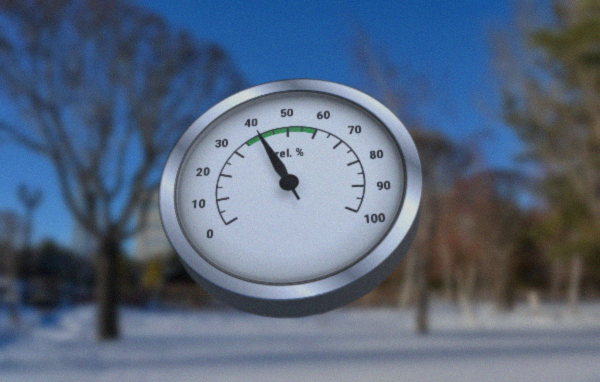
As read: **40** %
